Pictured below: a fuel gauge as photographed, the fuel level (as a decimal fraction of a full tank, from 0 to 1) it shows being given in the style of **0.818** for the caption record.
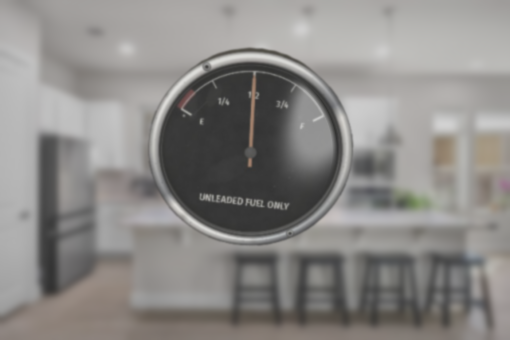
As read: **0.5**
